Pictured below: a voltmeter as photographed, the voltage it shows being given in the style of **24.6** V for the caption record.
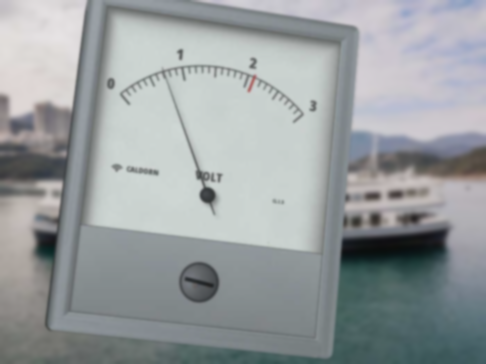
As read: **0.7** V
